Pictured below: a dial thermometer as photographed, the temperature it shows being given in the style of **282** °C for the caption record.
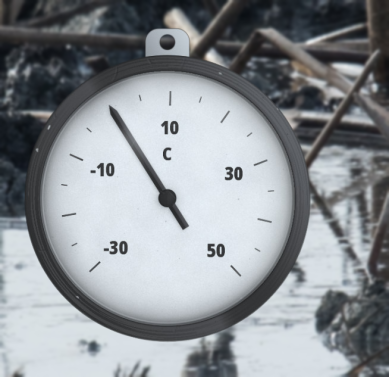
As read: **0** °C
